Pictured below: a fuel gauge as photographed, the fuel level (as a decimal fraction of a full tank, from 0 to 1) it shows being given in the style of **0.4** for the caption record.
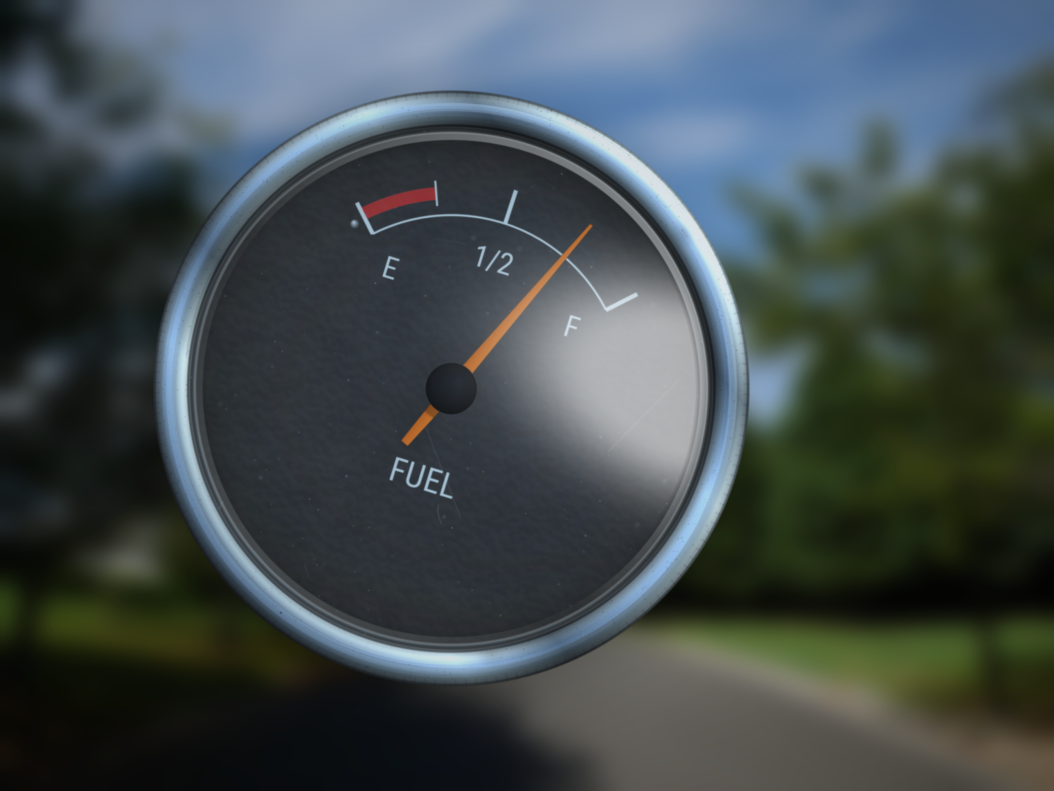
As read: **0.75**
